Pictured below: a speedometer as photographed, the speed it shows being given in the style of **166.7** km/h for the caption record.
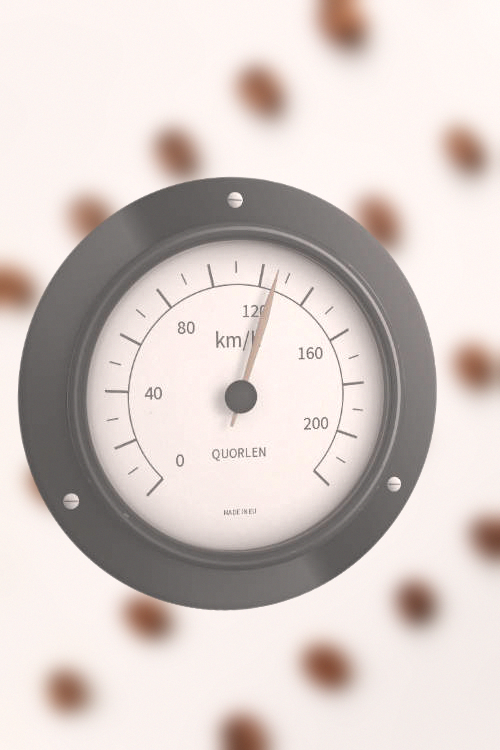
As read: **125** km/h
